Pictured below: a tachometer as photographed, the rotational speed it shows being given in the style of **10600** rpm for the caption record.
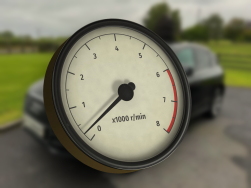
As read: **250** rpm
